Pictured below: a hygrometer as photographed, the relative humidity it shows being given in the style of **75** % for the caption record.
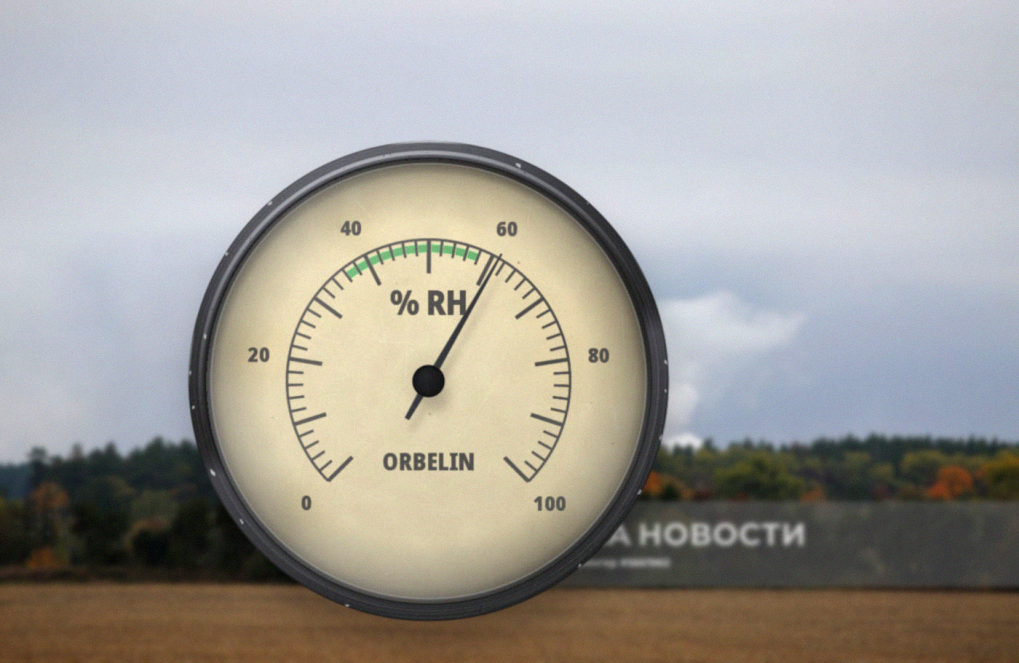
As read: **61** %
